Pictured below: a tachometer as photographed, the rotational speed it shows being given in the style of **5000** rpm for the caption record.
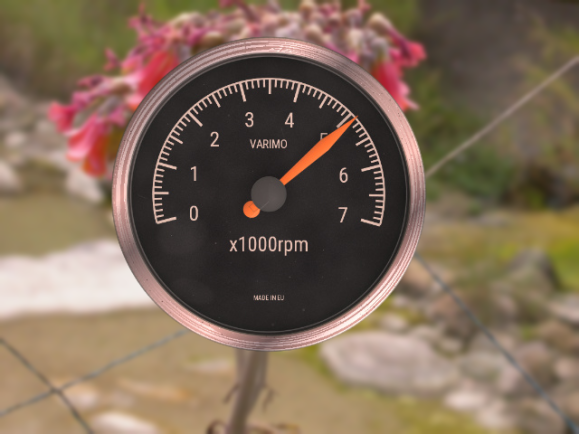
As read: **5100** rpm
